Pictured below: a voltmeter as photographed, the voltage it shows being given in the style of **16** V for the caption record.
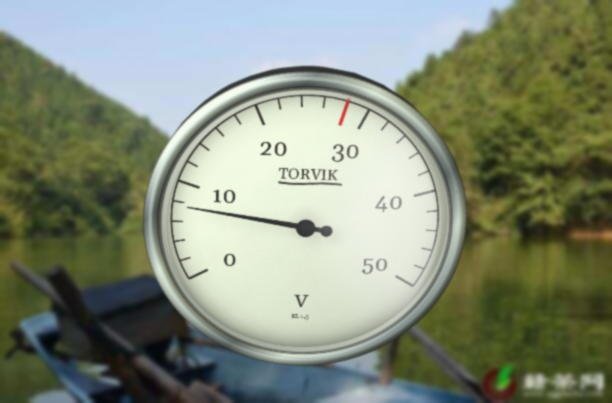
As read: **8** V
